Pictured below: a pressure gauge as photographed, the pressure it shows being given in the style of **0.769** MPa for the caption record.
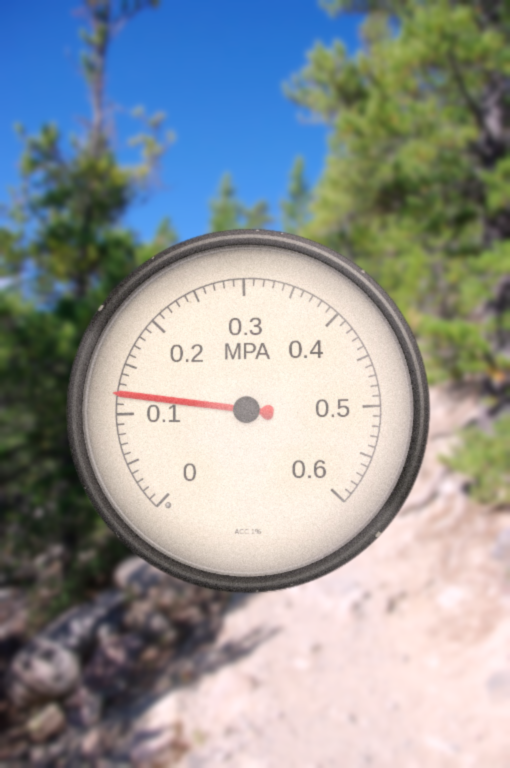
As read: **0.12** MPa
